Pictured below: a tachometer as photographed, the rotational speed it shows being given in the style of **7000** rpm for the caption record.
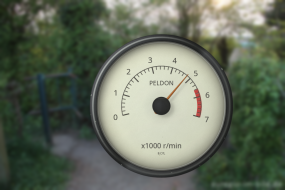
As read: **4800** rpm
